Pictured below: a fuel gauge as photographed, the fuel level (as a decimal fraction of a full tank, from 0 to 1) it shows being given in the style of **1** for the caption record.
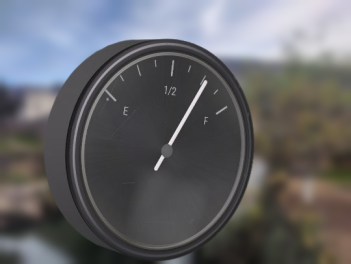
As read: **0.75**
